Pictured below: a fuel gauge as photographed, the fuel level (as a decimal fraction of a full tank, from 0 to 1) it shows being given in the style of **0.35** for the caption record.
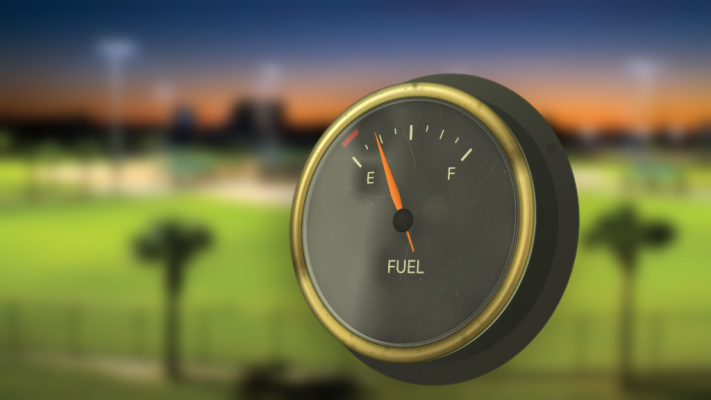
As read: **0.25**
